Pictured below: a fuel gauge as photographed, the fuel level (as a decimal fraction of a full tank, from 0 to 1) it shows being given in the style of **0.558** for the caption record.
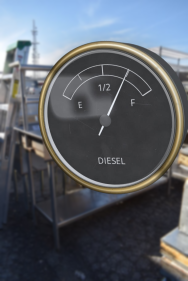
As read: **0.75**
